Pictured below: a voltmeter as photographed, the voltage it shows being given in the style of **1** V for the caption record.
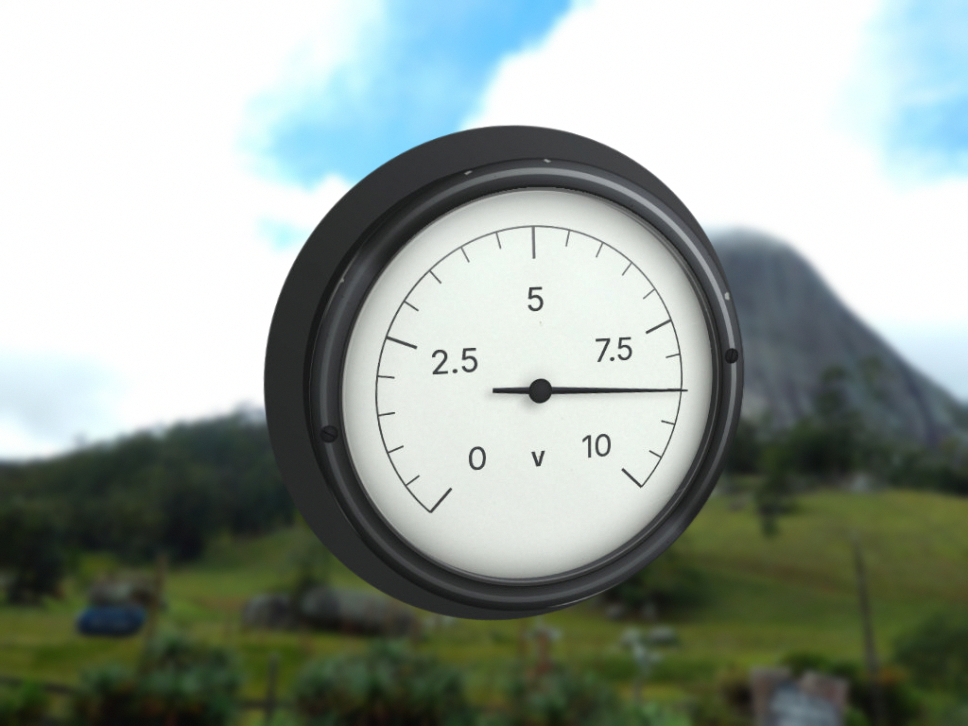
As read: **8.5** V
